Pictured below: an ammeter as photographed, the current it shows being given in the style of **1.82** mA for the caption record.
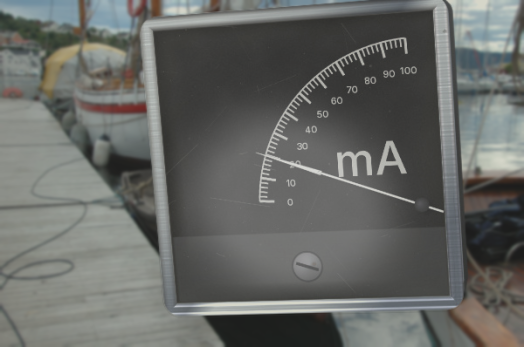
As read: **20** mA
